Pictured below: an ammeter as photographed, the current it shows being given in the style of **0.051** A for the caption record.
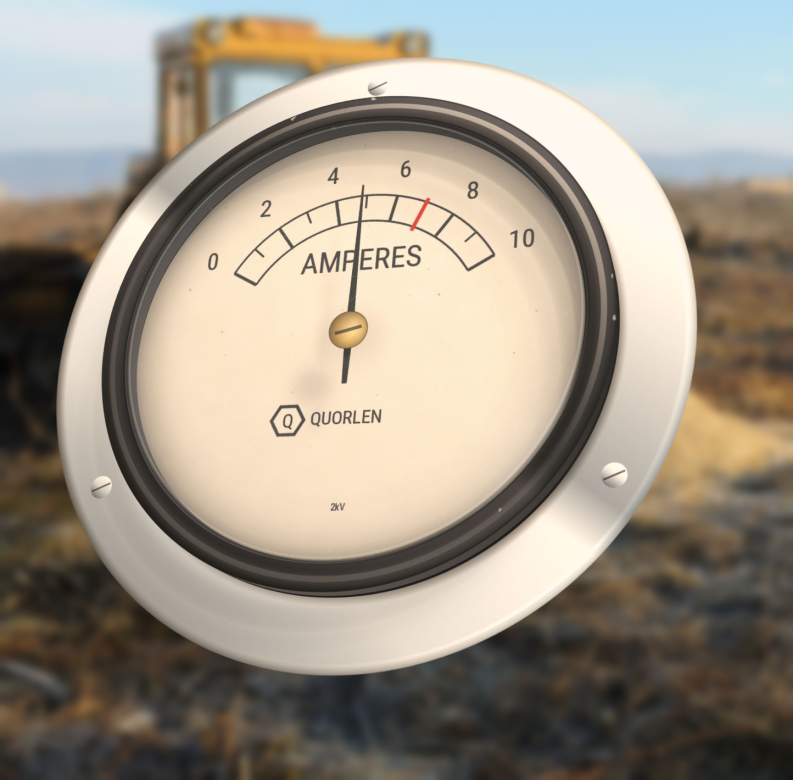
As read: **5** A
